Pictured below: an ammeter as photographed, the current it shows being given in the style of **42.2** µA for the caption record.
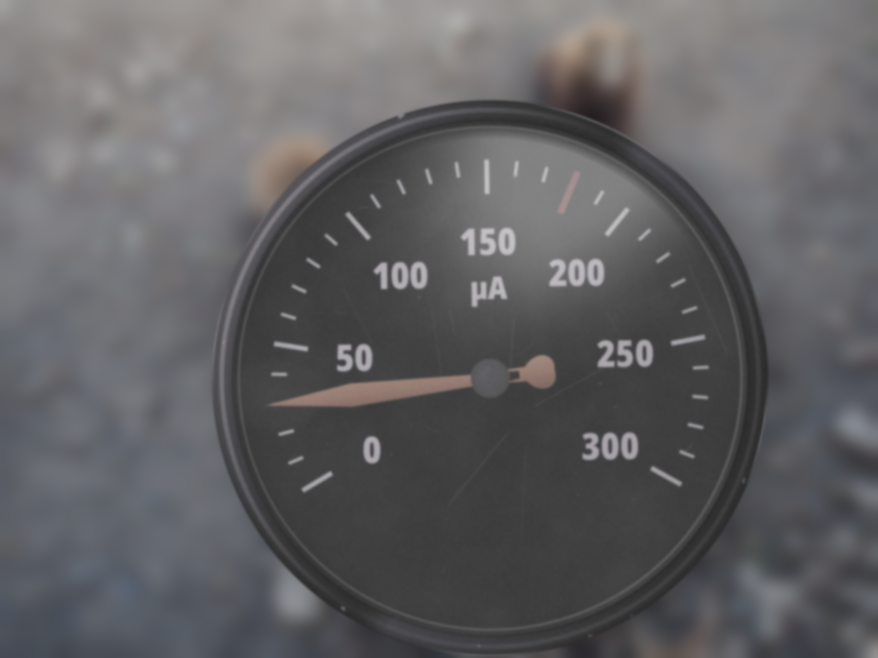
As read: **30** µA
